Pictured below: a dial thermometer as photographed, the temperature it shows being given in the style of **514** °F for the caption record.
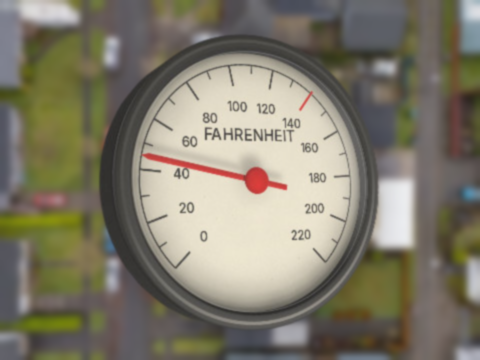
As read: **45** °F
